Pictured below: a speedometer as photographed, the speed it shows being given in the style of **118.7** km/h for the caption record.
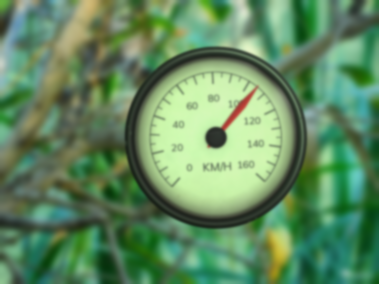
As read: **105** km/h
